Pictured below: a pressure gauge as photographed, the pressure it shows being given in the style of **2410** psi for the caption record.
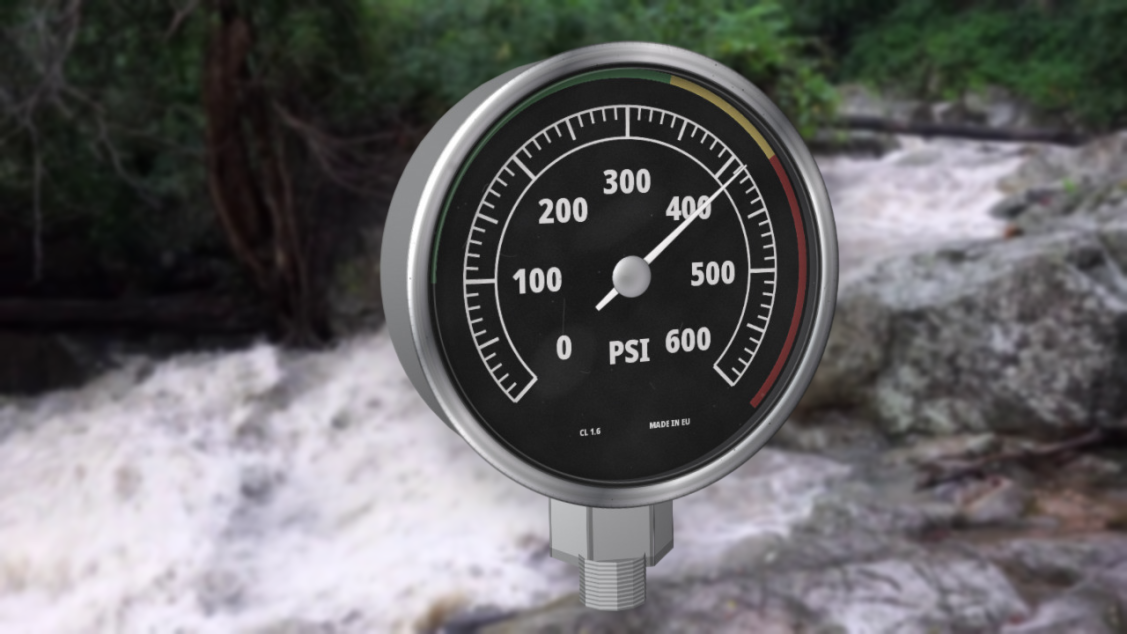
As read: **410** psi
